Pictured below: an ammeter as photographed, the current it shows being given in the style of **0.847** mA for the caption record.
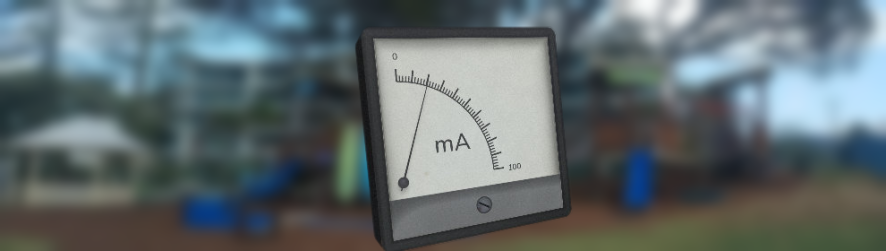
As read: **20** mA
